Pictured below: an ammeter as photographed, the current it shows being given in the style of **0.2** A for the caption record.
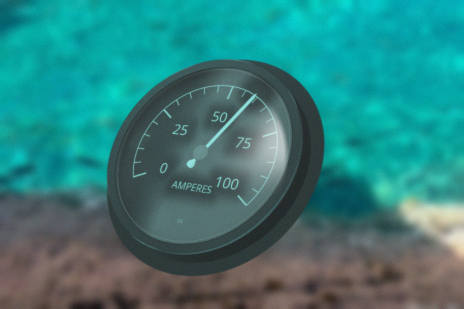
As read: **60** A
